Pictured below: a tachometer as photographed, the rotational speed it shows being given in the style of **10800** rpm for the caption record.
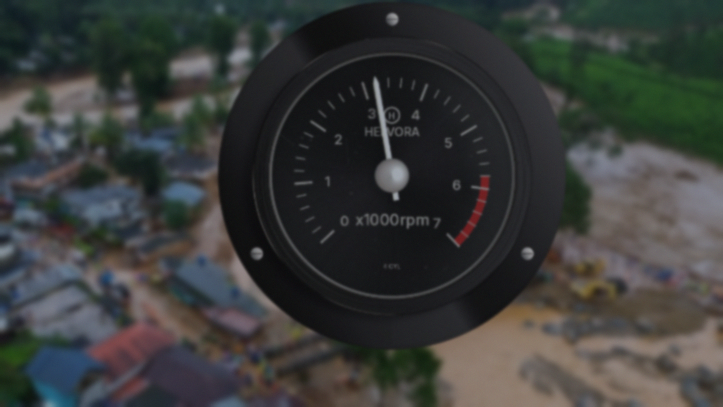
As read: **3200** rpm
